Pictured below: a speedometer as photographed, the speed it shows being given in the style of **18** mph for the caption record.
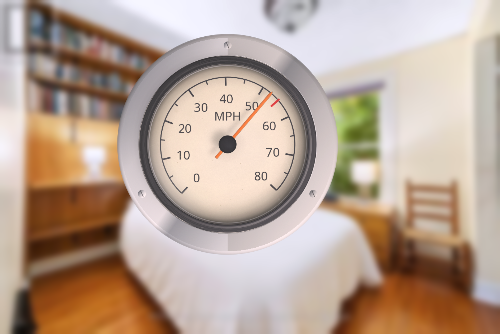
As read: **52.5** mph
